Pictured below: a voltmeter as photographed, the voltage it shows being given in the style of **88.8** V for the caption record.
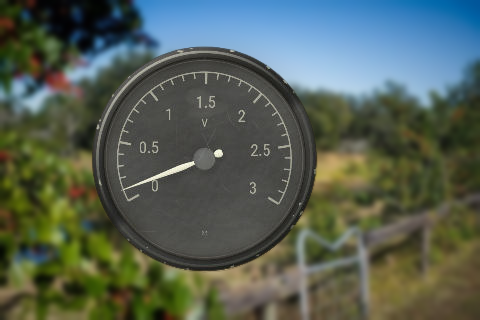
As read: **0.1** V
